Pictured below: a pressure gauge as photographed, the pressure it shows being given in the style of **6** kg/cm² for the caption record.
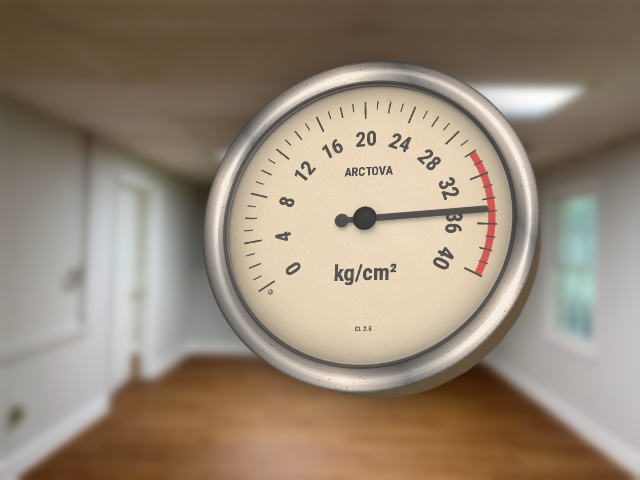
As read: **35** kg/cm²
